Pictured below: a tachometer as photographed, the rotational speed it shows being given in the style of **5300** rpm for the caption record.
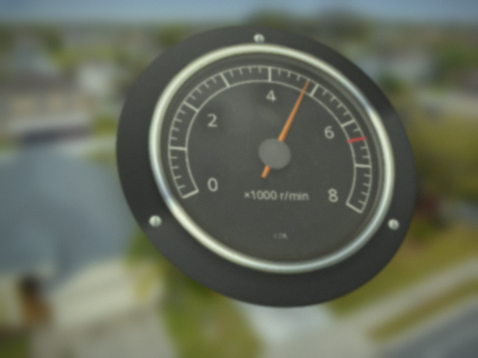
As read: **4800** rpm
